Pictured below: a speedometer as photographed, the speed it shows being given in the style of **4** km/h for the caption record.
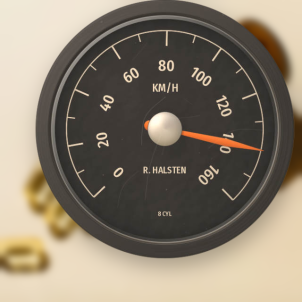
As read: **140** km/h
